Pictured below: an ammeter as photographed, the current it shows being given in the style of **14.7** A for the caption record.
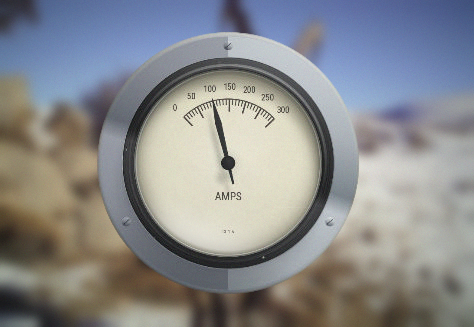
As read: **100** A
